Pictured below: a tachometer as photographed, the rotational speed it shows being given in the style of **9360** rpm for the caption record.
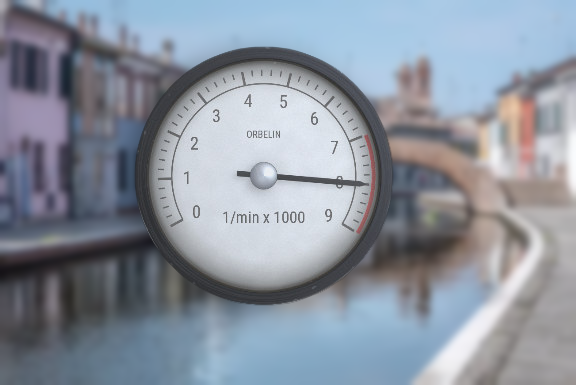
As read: **8000** rpm
